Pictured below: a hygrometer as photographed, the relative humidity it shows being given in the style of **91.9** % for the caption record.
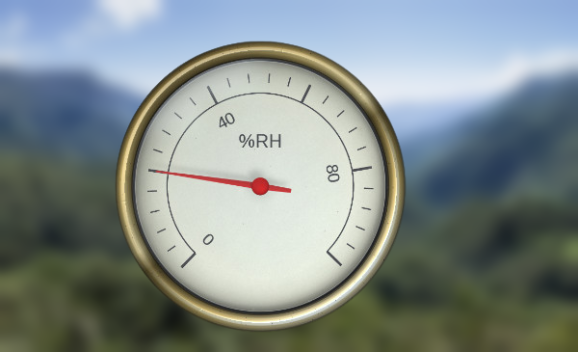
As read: **20** %
